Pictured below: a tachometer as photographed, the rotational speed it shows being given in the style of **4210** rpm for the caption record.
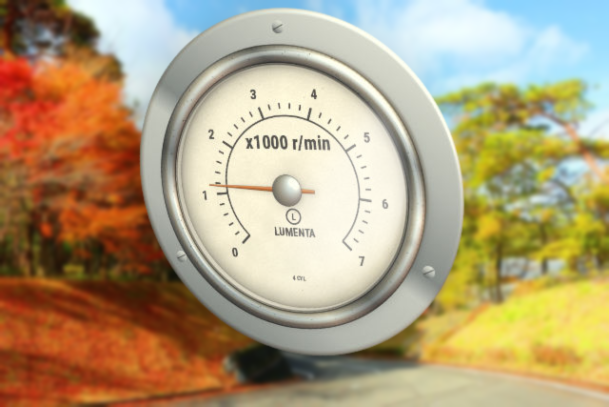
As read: **1200** rpm
